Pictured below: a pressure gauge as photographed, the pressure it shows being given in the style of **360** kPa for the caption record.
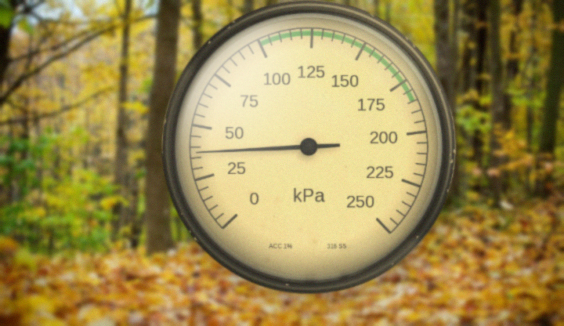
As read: **37.5** kPa
